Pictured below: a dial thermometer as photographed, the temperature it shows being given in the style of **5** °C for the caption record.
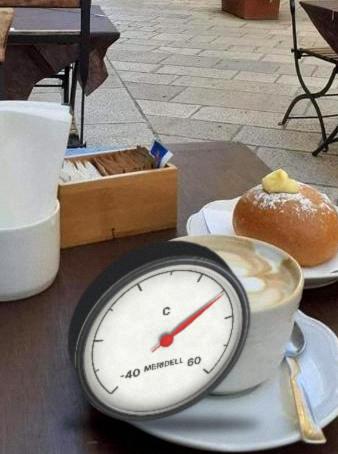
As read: **30** °C
